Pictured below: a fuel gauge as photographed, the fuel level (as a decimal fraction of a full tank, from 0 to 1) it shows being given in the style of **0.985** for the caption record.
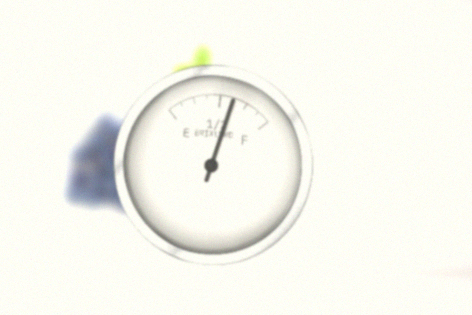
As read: **0.625**
